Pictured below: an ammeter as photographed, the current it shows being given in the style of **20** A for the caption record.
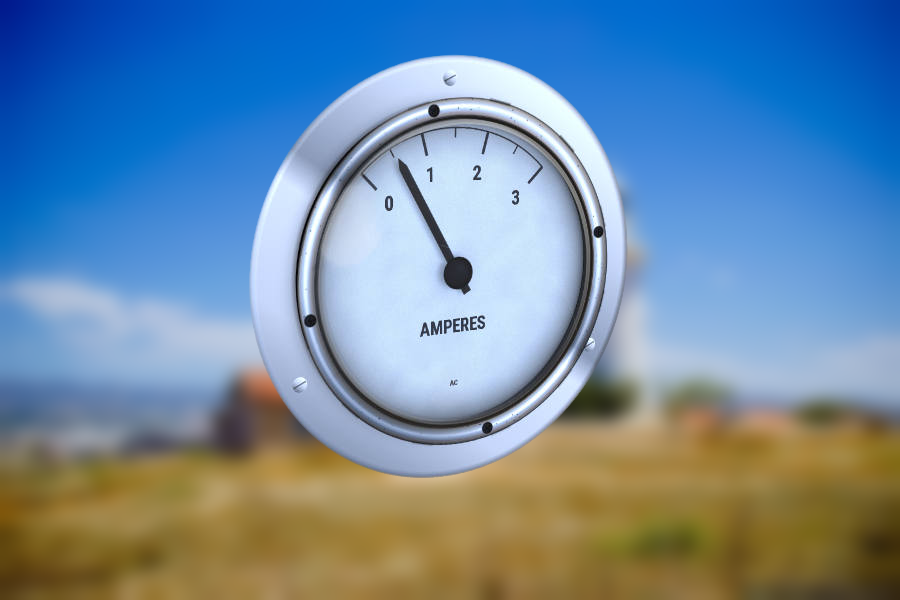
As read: **0.5** A
